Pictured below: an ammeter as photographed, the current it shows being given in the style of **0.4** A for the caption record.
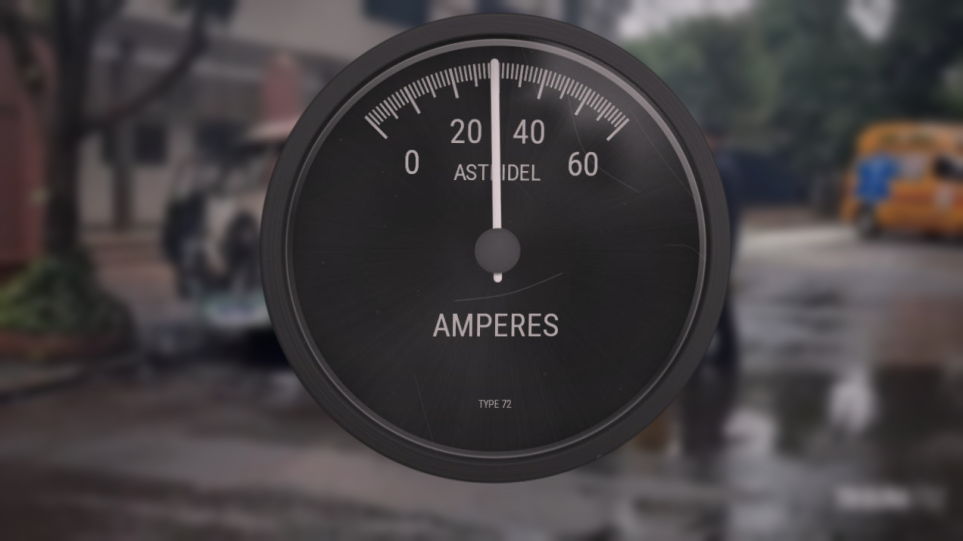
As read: **29** A
